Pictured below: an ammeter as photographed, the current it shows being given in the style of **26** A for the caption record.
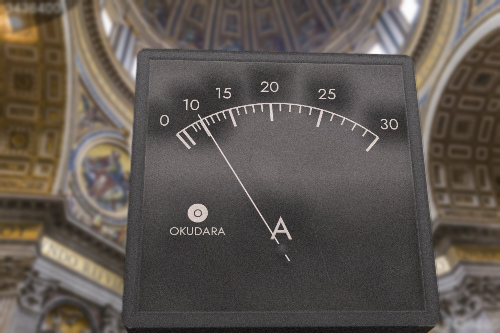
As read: **10** A
